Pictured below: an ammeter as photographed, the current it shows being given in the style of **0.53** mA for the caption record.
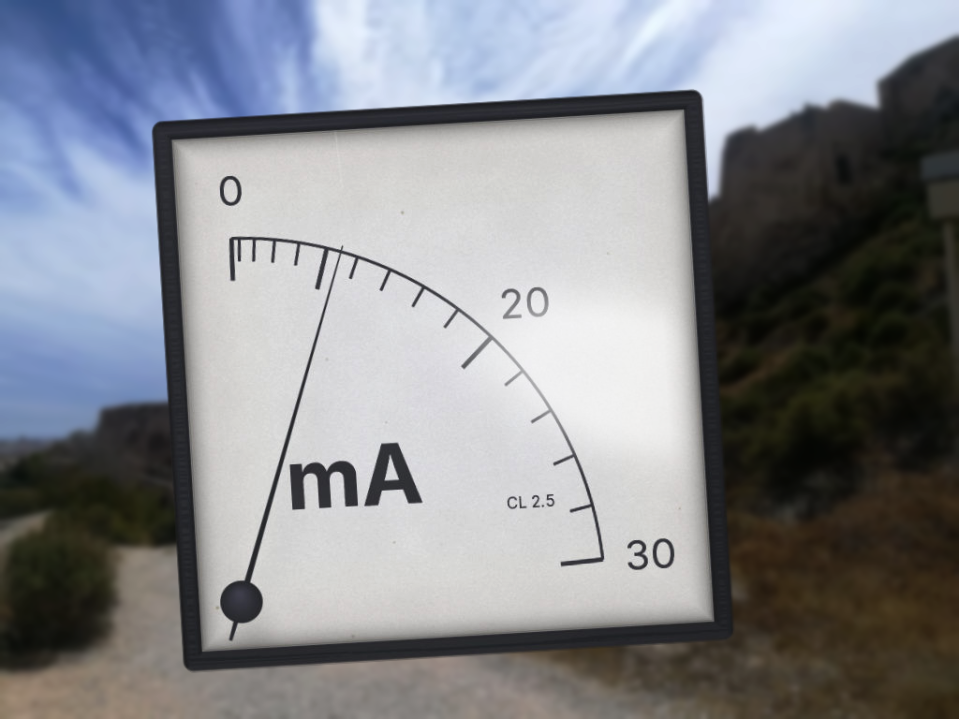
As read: **11** mA
